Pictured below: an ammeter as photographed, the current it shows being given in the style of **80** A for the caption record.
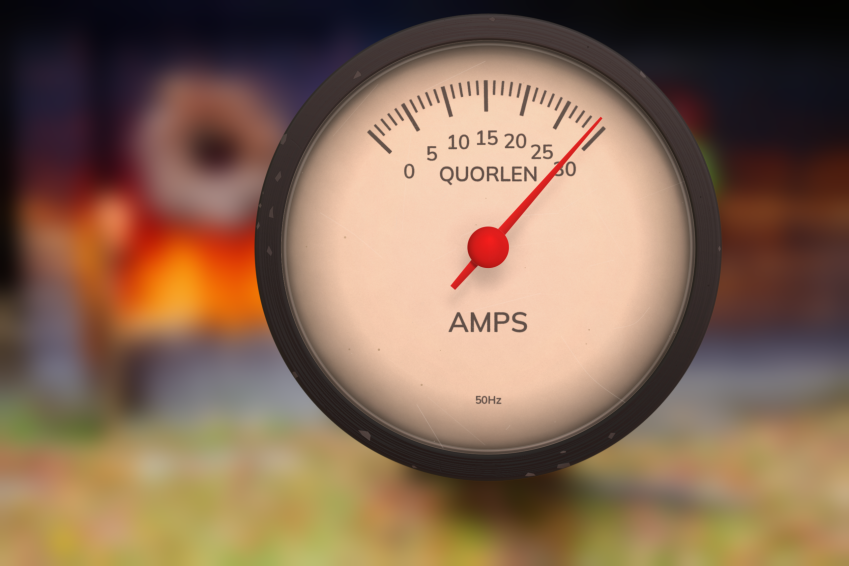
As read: **29** A
